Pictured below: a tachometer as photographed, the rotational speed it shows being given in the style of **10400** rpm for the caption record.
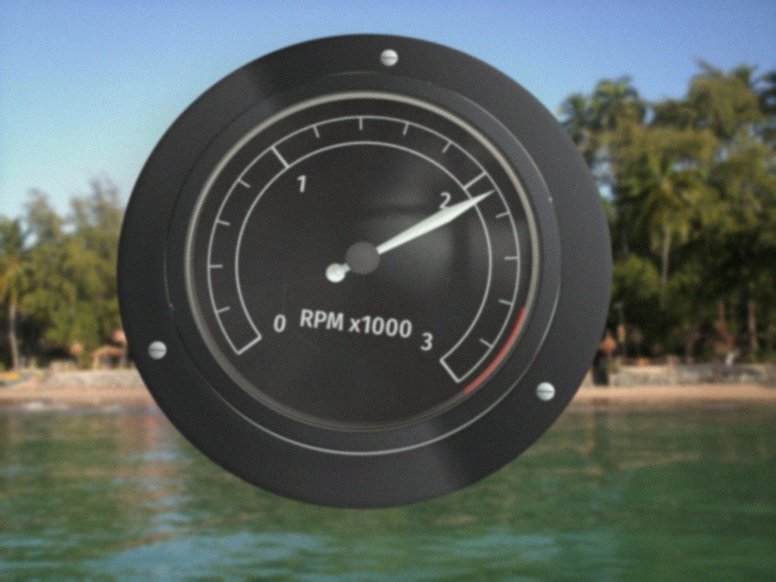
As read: **2100** rpm
